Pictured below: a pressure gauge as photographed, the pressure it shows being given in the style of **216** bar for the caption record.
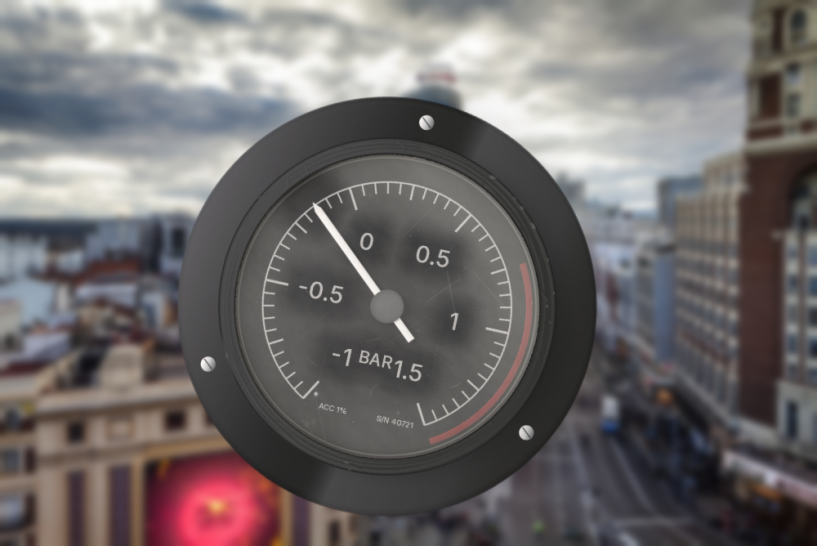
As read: **-0.15** bar
